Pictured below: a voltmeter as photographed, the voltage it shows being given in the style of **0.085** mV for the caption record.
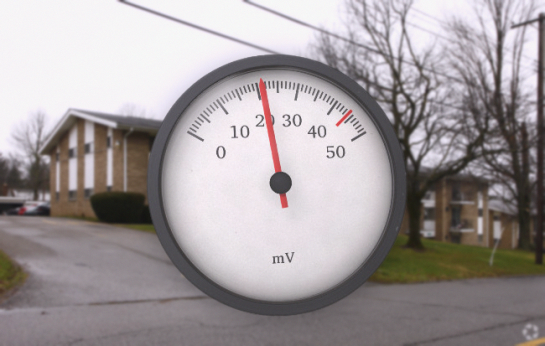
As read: **21** mV
